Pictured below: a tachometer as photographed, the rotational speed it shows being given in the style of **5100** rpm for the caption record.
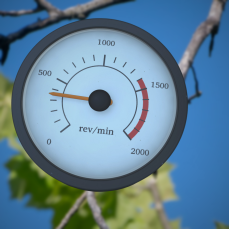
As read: **350** rpm
